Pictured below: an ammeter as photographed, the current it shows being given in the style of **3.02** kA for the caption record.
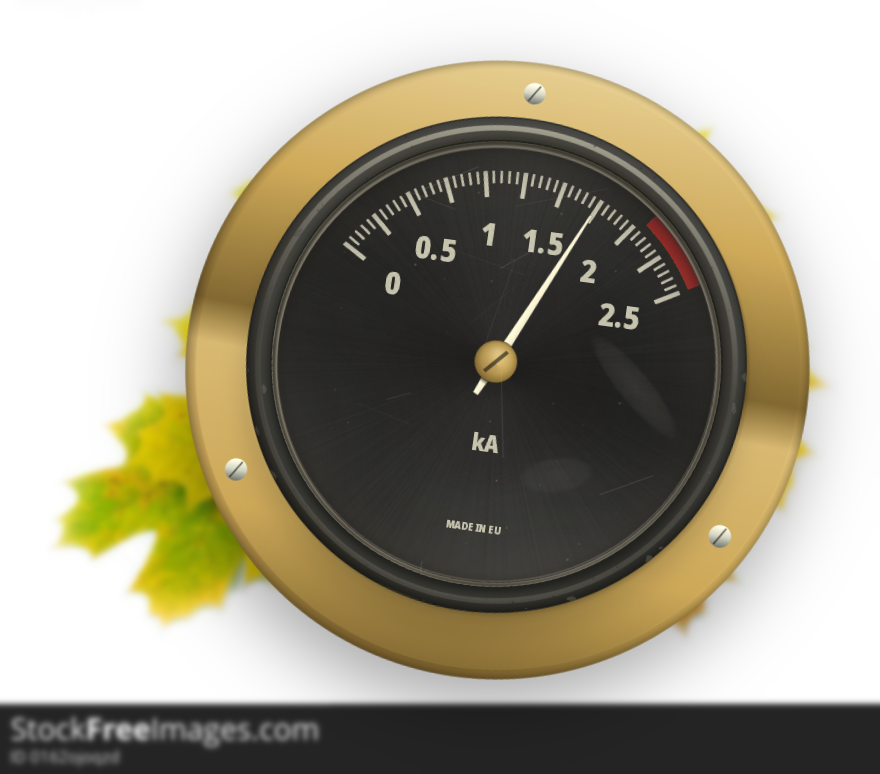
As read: **1.75** kA
